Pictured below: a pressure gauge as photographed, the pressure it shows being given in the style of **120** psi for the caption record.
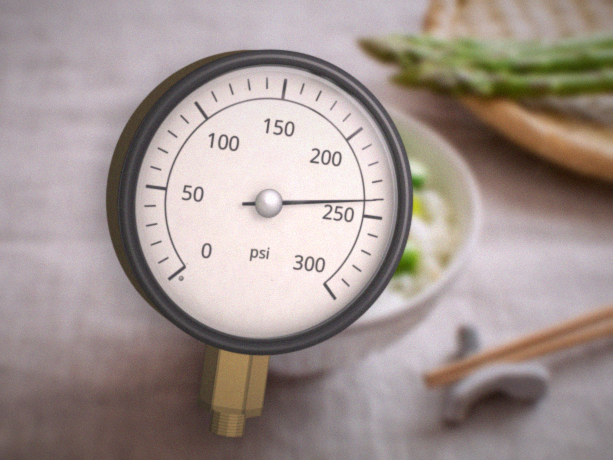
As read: **240** psi
